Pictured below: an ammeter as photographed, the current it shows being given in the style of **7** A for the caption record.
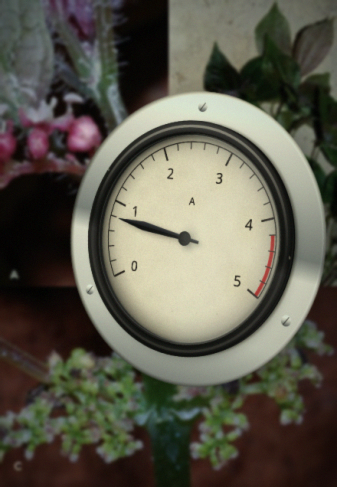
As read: **0.8** A
